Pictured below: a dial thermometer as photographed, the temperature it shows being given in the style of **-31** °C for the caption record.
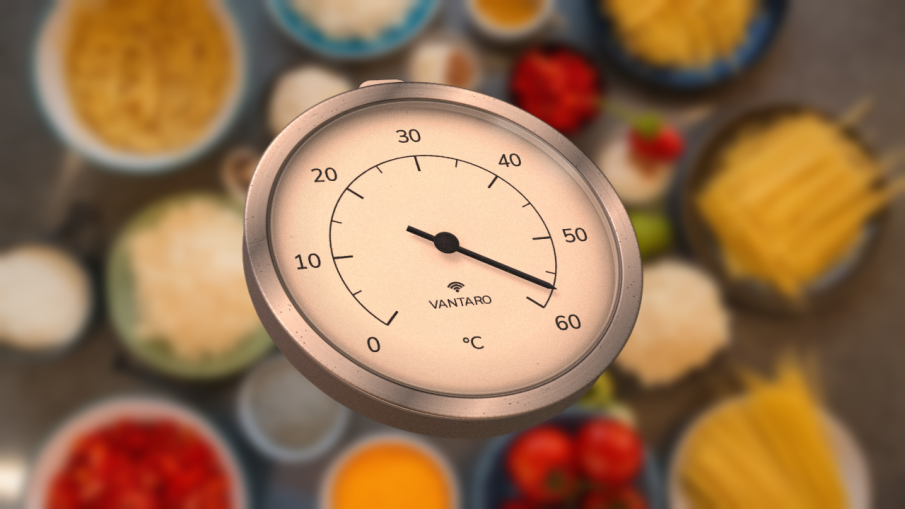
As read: **57.5** °C
